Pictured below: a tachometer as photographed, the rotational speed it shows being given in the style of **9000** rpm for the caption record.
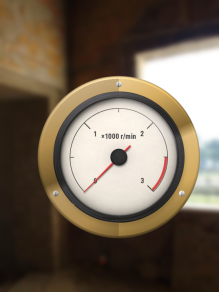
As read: **0** rpm
